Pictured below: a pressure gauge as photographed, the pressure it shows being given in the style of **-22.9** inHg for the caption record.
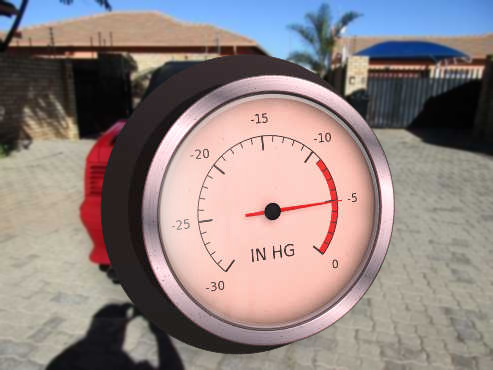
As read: **-5** inHg
